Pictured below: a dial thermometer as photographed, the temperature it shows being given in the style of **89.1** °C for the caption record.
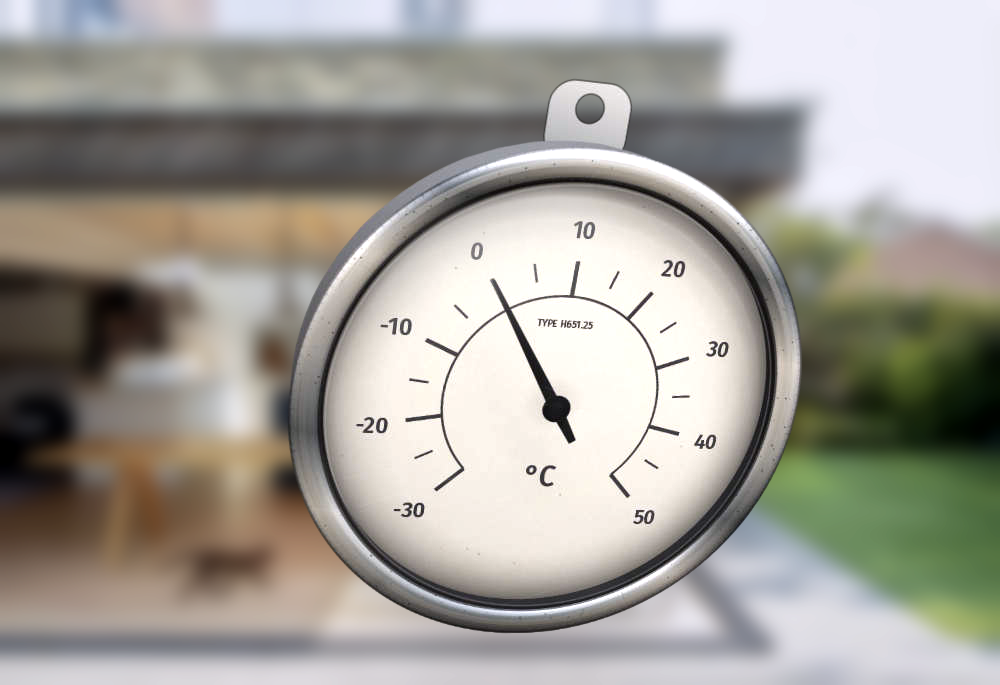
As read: **0** °C
